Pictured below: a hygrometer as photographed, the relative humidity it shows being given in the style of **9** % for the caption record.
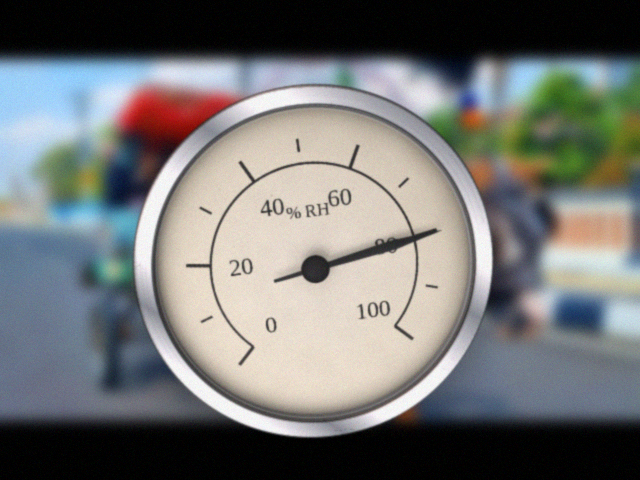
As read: **80** %
